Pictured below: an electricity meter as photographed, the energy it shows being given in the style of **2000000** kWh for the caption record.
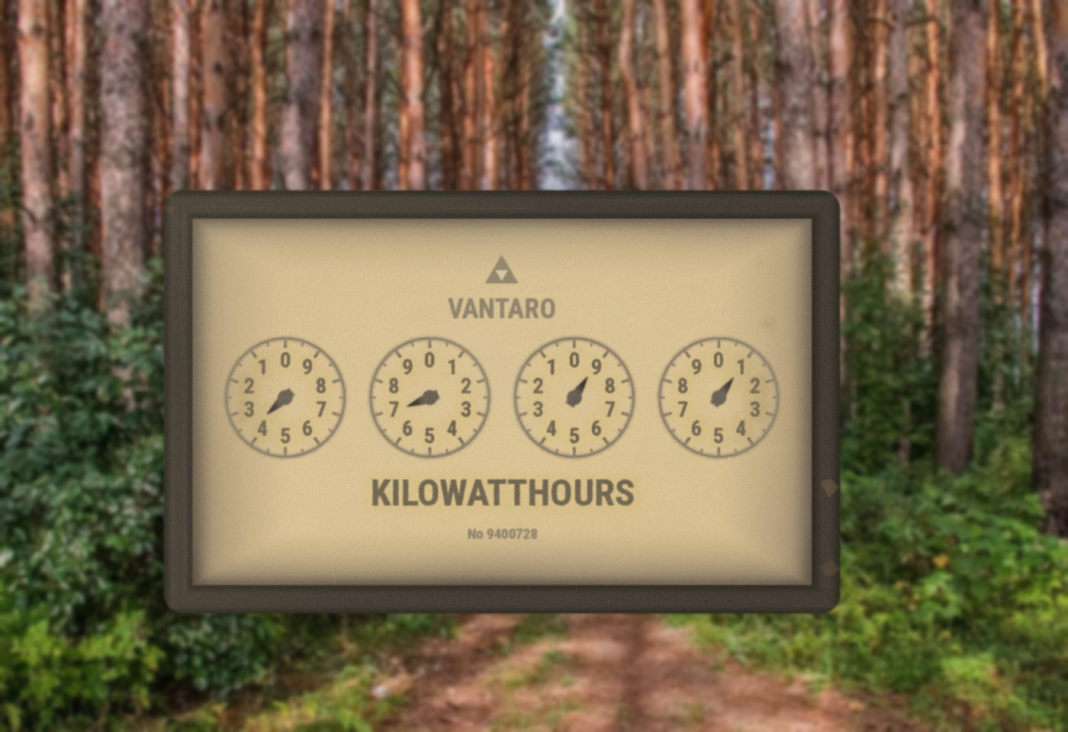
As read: **3691** kWh
